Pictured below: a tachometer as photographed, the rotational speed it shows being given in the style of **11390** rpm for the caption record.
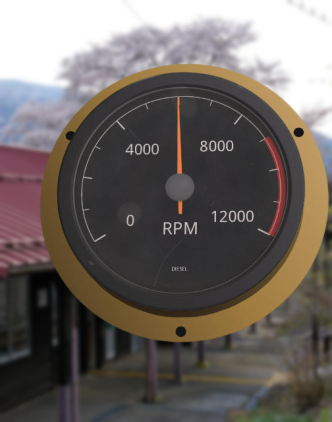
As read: **6000** rpm
